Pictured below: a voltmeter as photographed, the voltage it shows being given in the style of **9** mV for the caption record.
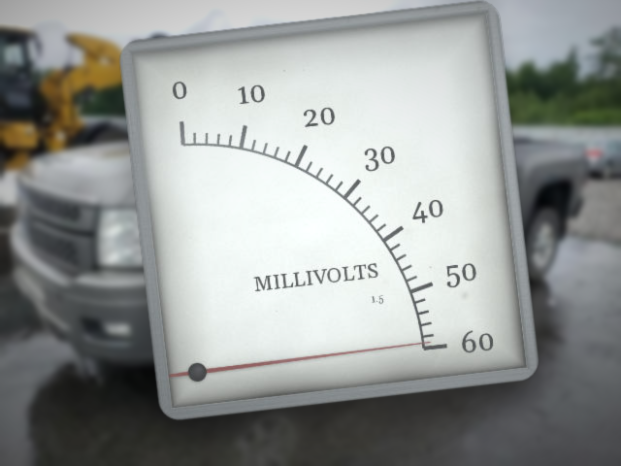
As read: **59** mV
